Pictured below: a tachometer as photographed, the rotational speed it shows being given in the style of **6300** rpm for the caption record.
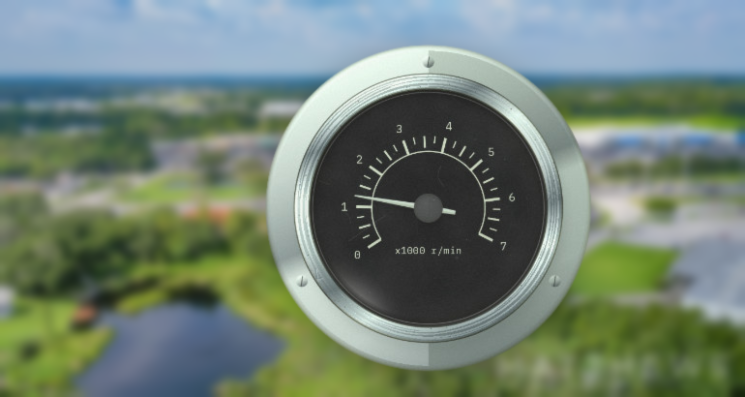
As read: **1250** rpm
